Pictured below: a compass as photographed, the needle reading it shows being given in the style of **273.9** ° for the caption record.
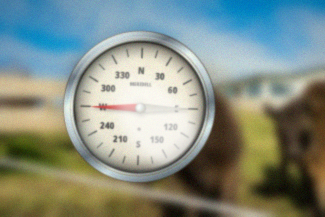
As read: **270** °
